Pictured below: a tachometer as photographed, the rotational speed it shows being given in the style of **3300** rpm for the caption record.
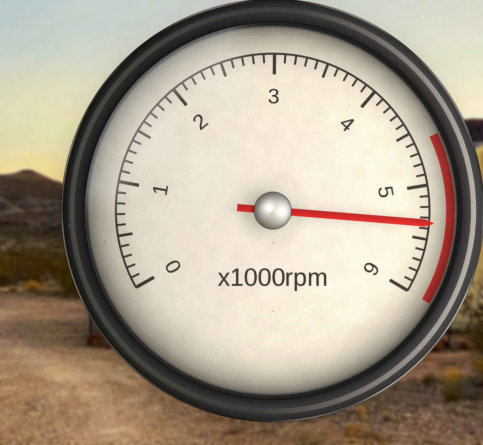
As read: **5350** rpm
